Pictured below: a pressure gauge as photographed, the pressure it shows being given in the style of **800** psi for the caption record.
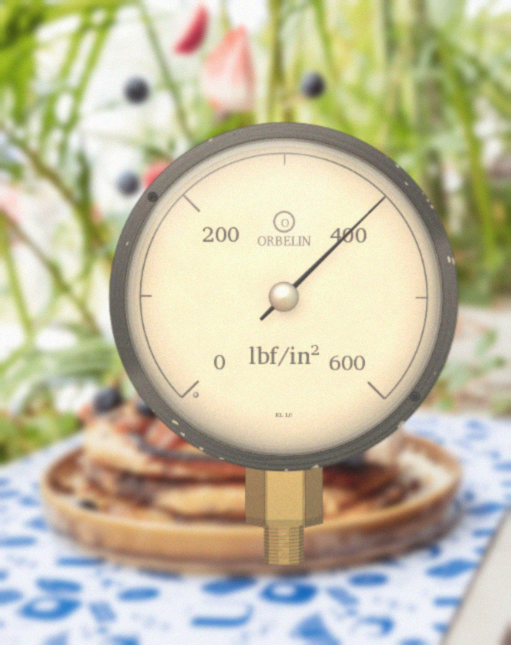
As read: **400** psi
